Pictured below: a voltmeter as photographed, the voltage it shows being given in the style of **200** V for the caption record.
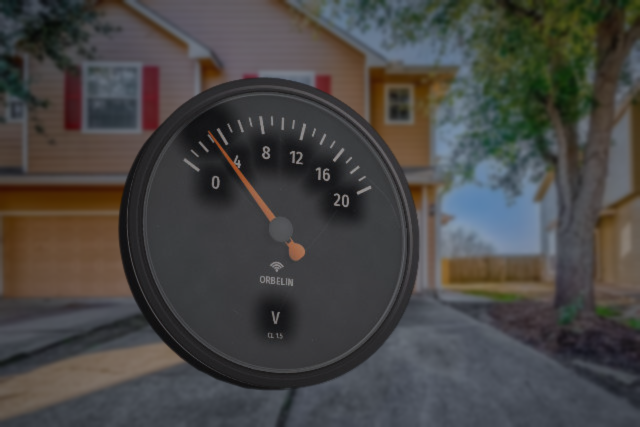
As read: **3** V
